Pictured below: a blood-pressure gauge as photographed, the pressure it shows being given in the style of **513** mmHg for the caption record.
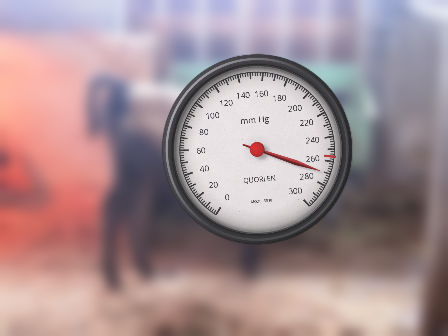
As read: **270** mmHg
